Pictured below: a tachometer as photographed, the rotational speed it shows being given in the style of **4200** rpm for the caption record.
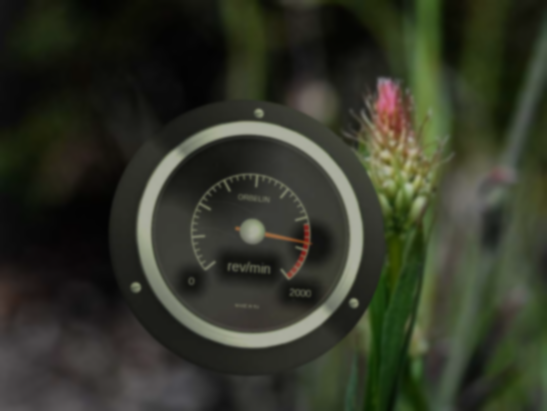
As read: **1700** rpm
